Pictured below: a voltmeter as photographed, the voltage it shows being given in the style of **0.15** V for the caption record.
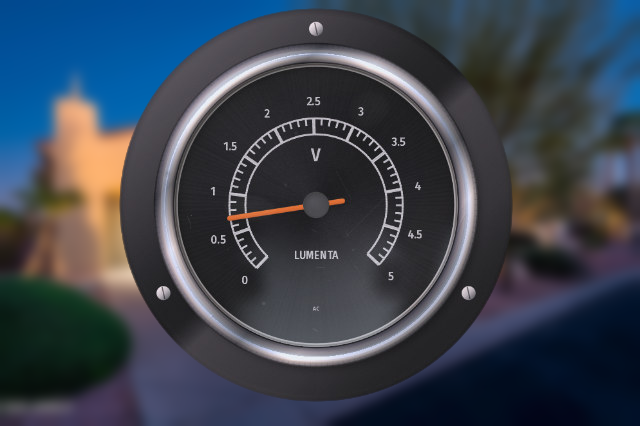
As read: **0.7** V
